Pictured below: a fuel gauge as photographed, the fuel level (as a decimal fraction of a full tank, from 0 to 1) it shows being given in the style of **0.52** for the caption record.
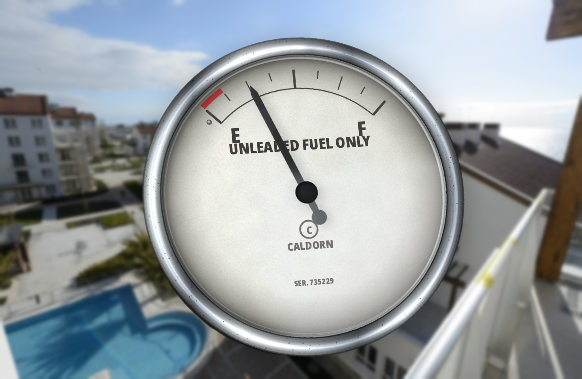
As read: **0.25**
